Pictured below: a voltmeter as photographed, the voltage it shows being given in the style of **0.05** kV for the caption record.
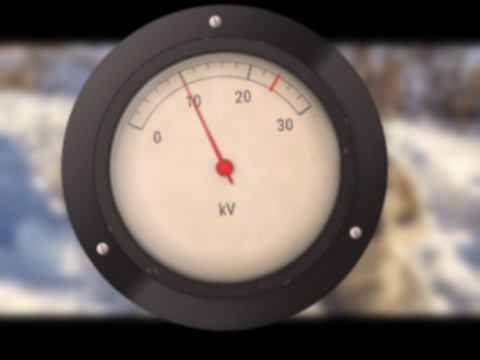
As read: **10** kV
